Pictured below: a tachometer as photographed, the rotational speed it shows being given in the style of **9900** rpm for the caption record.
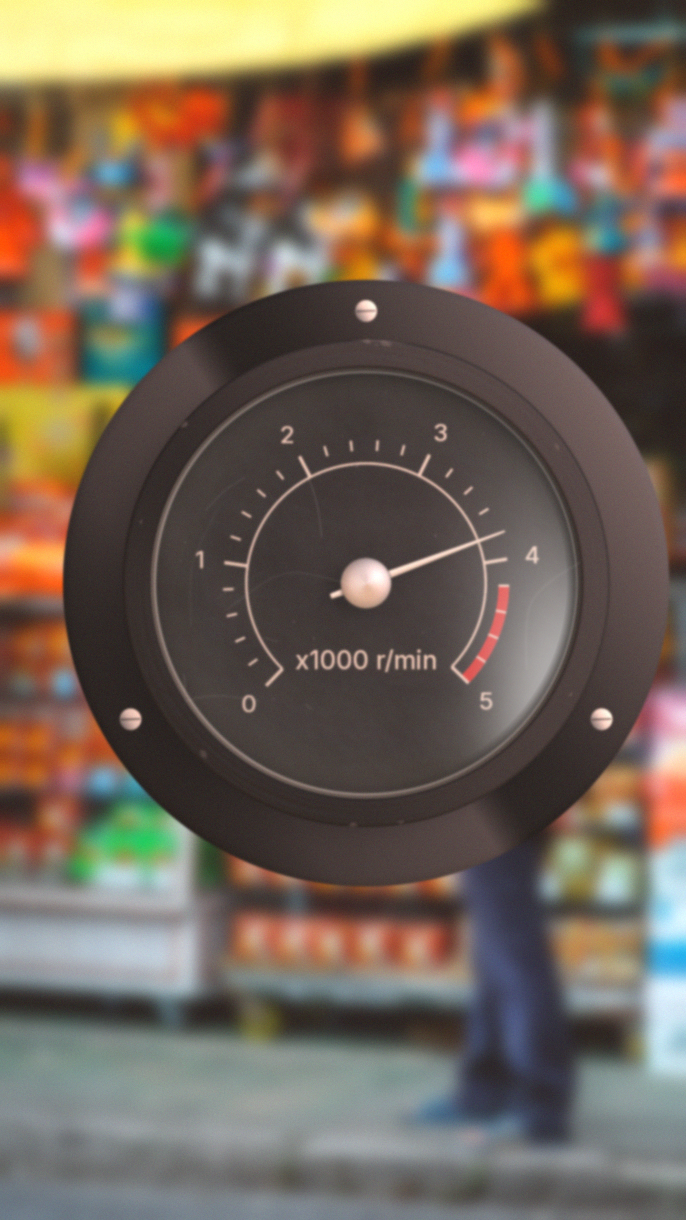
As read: **3800** rpm
